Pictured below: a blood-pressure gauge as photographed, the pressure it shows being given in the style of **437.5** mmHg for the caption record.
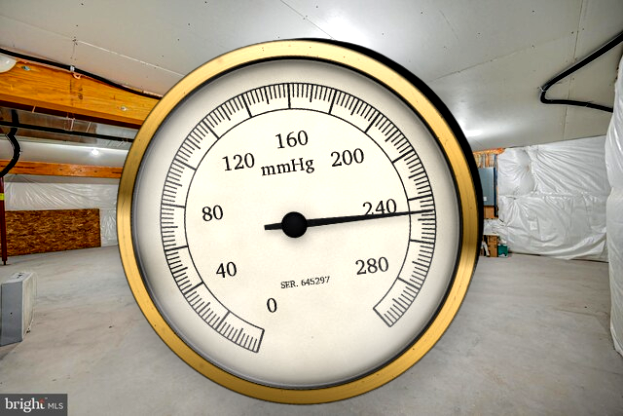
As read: **246** mmHg
